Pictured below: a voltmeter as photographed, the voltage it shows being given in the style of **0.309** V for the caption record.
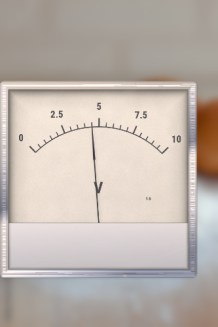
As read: **4.5** V
